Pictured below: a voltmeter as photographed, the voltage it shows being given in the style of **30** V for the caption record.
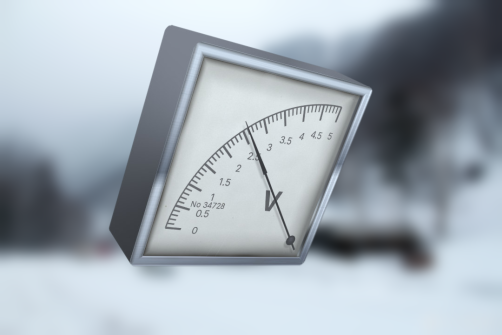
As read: **2.6** V
